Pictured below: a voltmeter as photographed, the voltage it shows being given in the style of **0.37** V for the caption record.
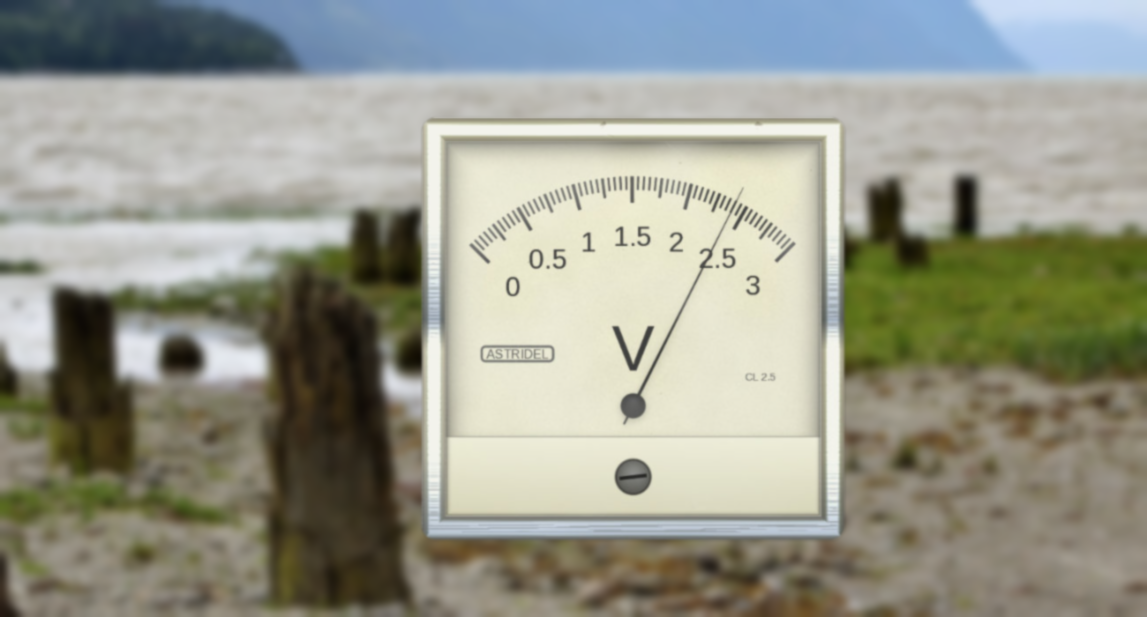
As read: **2.4** V
